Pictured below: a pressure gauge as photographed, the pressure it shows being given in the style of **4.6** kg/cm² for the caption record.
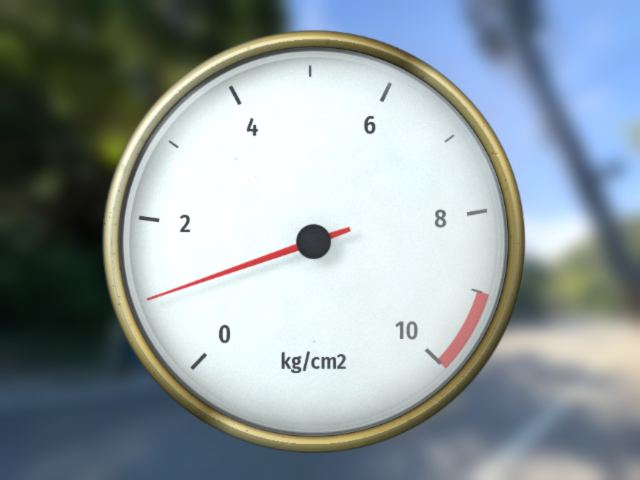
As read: **1** kg/cm²
